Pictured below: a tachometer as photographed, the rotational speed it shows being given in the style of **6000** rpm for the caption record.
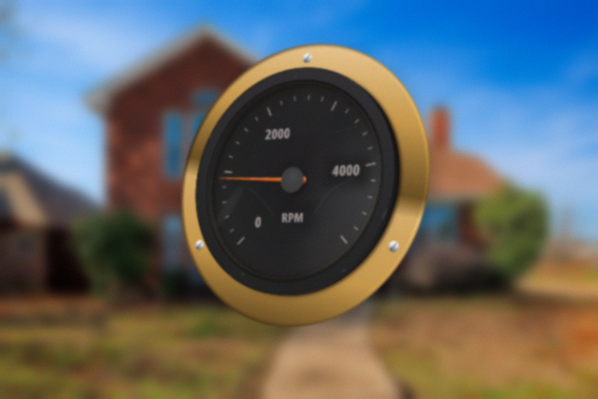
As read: **900** rpm
